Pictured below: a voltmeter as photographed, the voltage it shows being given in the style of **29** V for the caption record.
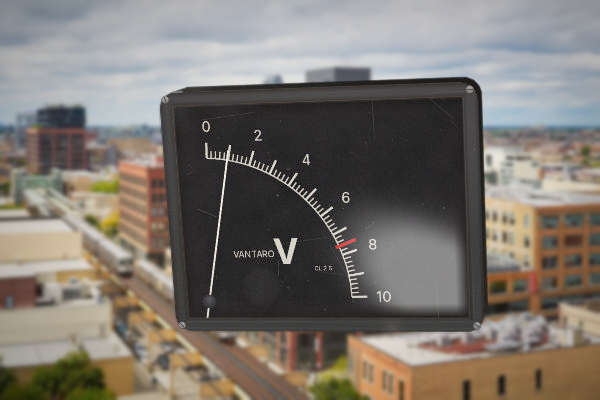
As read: **1** V
